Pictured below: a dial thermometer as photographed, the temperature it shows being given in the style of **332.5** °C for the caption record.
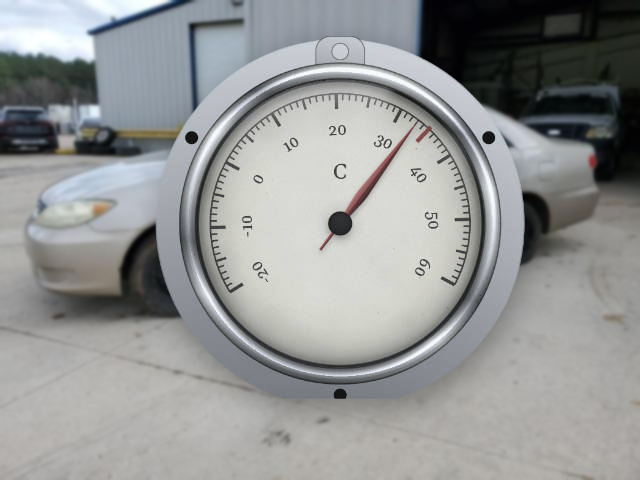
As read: **33** °C
